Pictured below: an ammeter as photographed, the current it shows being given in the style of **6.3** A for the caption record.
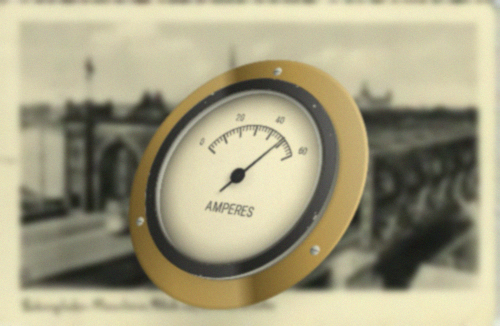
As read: **50** A
